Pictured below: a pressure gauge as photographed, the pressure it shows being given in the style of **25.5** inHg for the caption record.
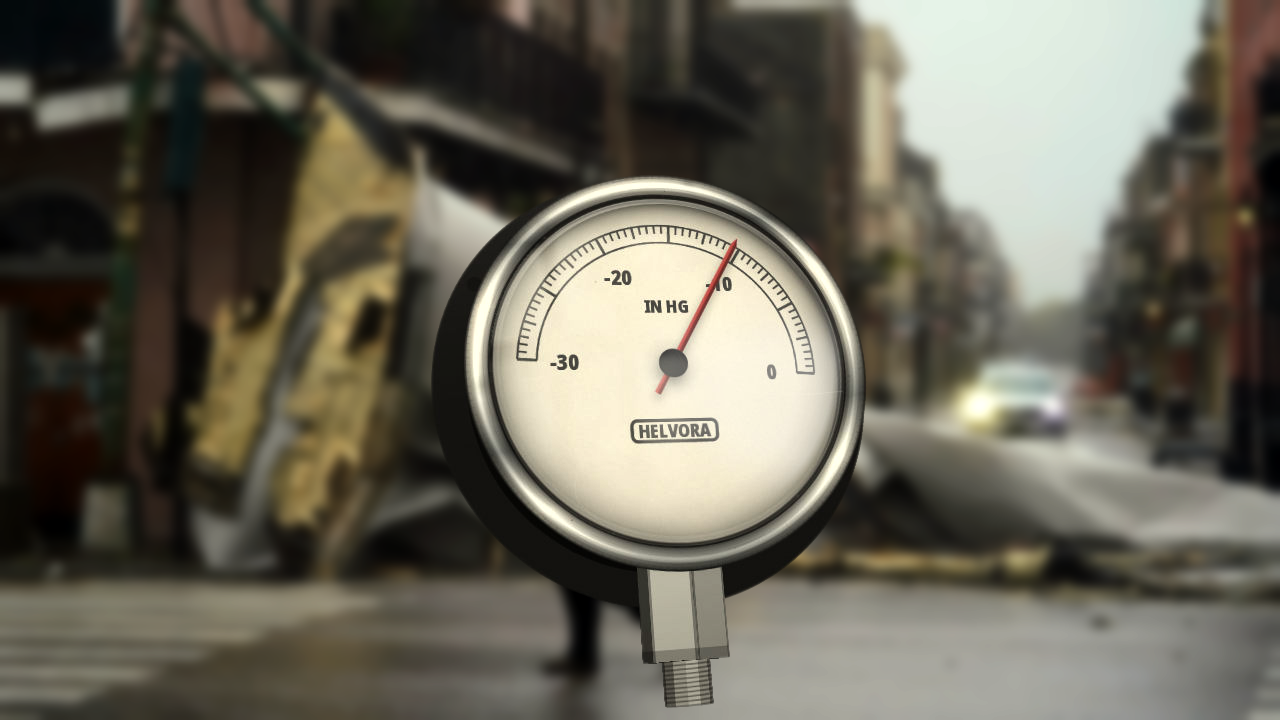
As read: **-10.5** inHg
